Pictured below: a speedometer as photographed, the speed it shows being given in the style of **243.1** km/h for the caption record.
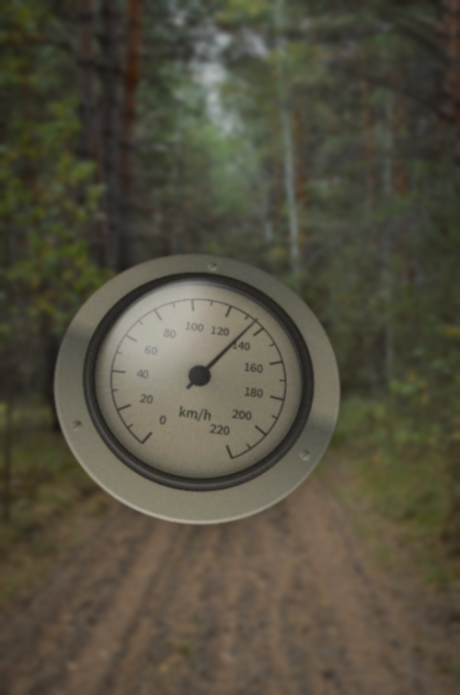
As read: **135** km/h
